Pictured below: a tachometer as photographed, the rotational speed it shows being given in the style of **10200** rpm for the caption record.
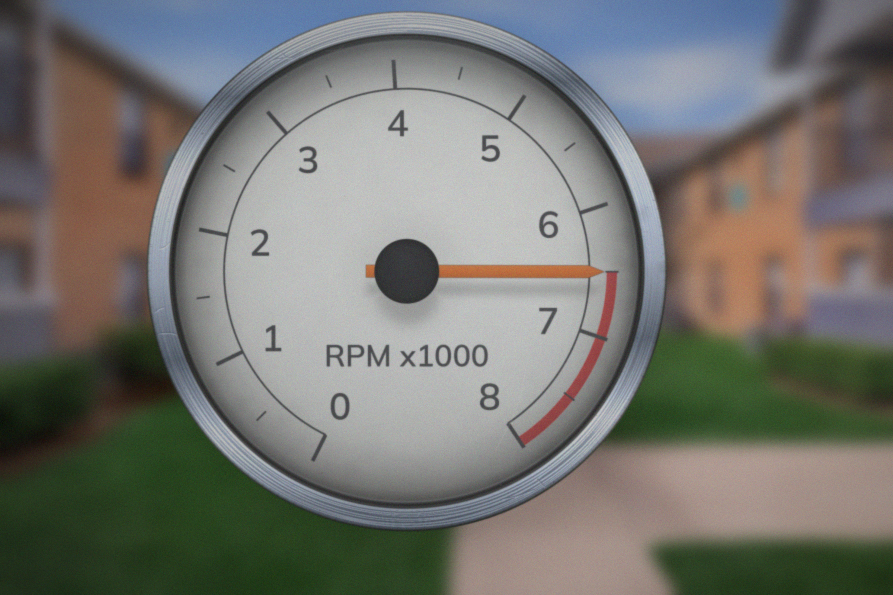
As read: **6500** rpm
